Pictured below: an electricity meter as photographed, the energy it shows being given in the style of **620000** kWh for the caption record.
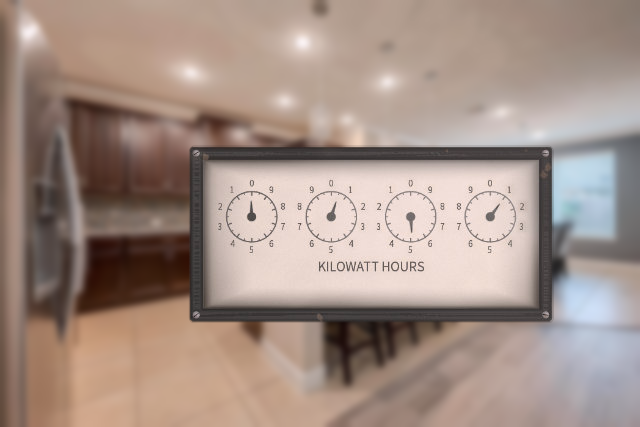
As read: **51** kWh
